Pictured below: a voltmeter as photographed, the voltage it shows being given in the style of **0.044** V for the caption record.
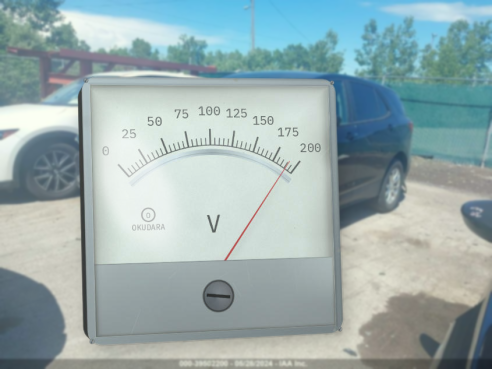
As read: **190** V
